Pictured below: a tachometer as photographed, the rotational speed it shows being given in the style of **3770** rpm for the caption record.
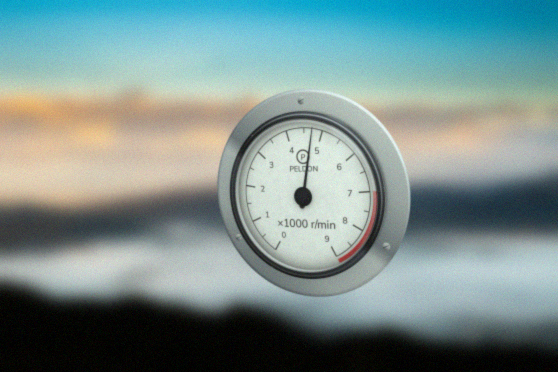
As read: **4750** rpm
